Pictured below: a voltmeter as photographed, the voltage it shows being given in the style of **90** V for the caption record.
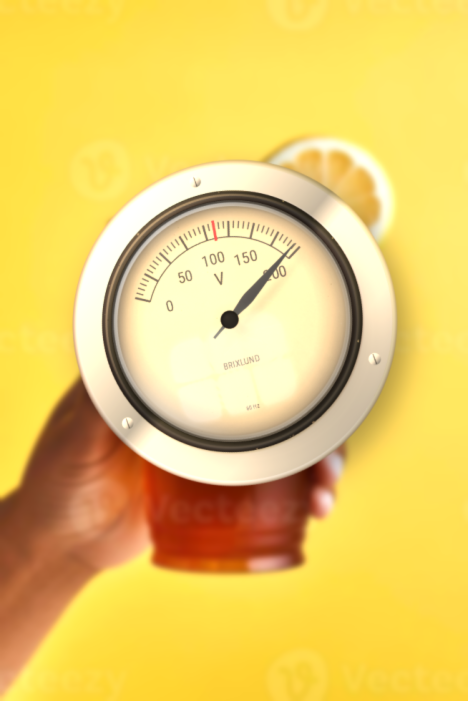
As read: **195** V
